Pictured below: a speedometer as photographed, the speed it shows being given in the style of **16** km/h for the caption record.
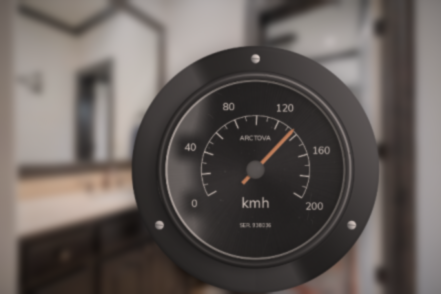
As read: **135** km/h
